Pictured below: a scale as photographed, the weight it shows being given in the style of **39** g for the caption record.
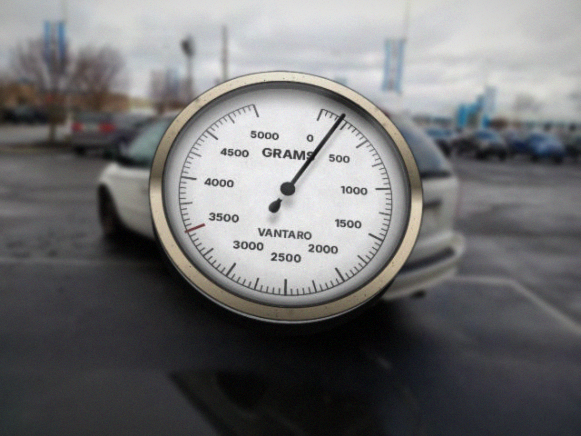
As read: **200** g
